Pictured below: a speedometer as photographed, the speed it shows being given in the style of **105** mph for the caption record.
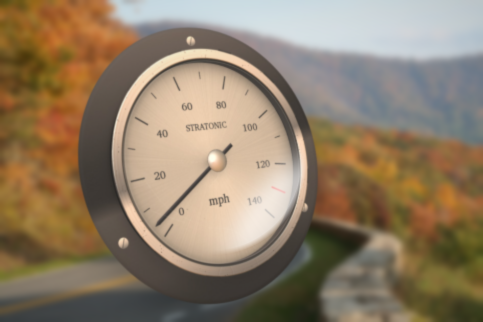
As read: **5** mph
